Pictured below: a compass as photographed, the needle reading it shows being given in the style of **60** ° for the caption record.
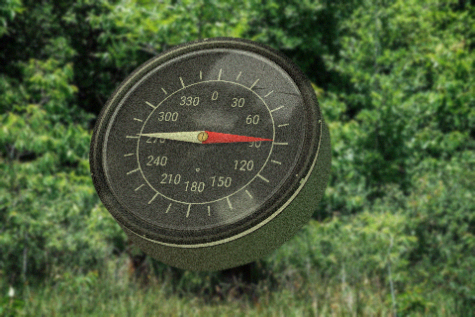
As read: **90** °
